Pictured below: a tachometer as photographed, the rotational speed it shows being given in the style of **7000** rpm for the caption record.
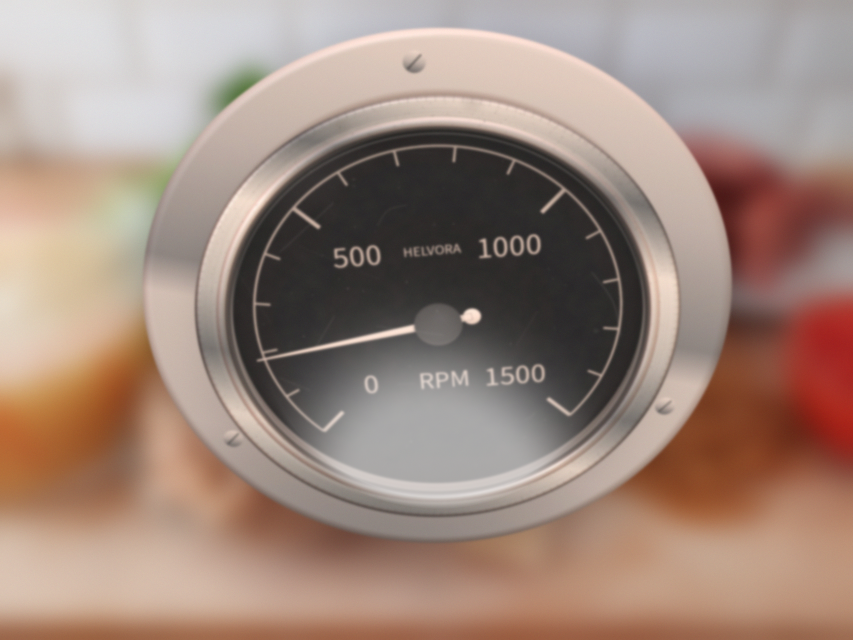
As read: **200** rpm
